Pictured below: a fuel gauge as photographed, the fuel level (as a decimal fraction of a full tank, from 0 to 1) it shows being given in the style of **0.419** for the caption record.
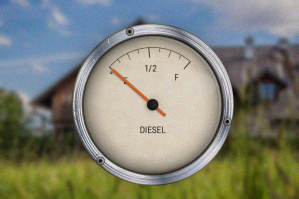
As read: **0**
